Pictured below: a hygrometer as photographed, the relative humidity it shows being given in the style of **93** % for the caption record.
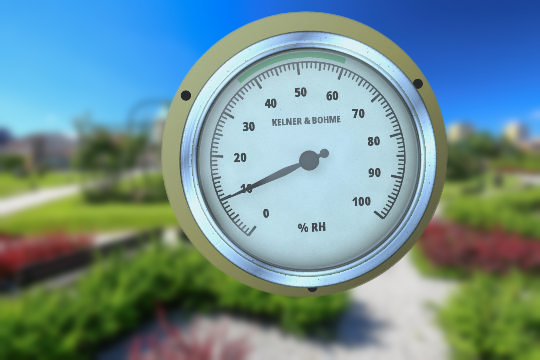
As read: **10** %
